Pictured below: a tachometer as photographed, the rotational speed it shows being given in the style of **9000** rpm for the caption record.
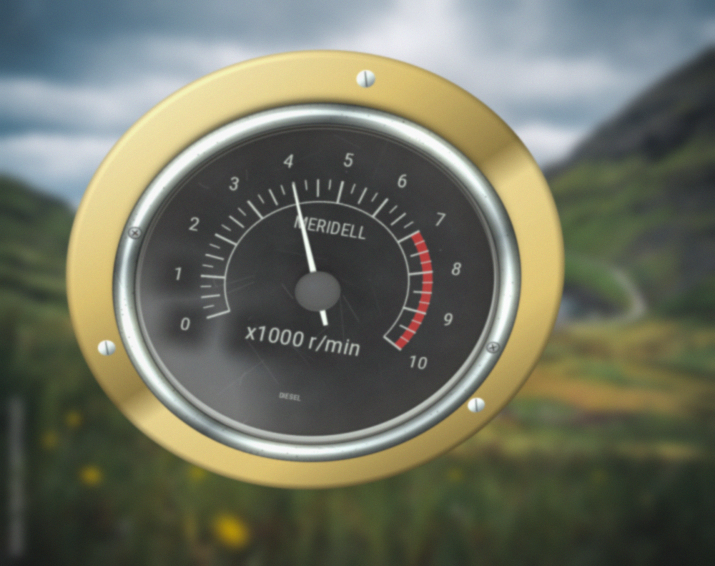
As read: **4000** rpm
